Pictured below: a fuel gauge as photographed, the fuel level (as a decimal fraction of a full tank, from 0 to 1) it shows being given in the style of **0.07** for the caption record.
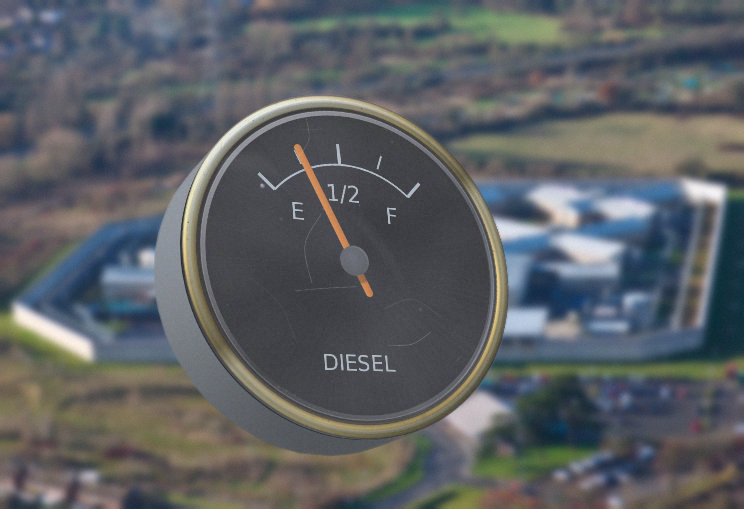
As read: **0.25**
